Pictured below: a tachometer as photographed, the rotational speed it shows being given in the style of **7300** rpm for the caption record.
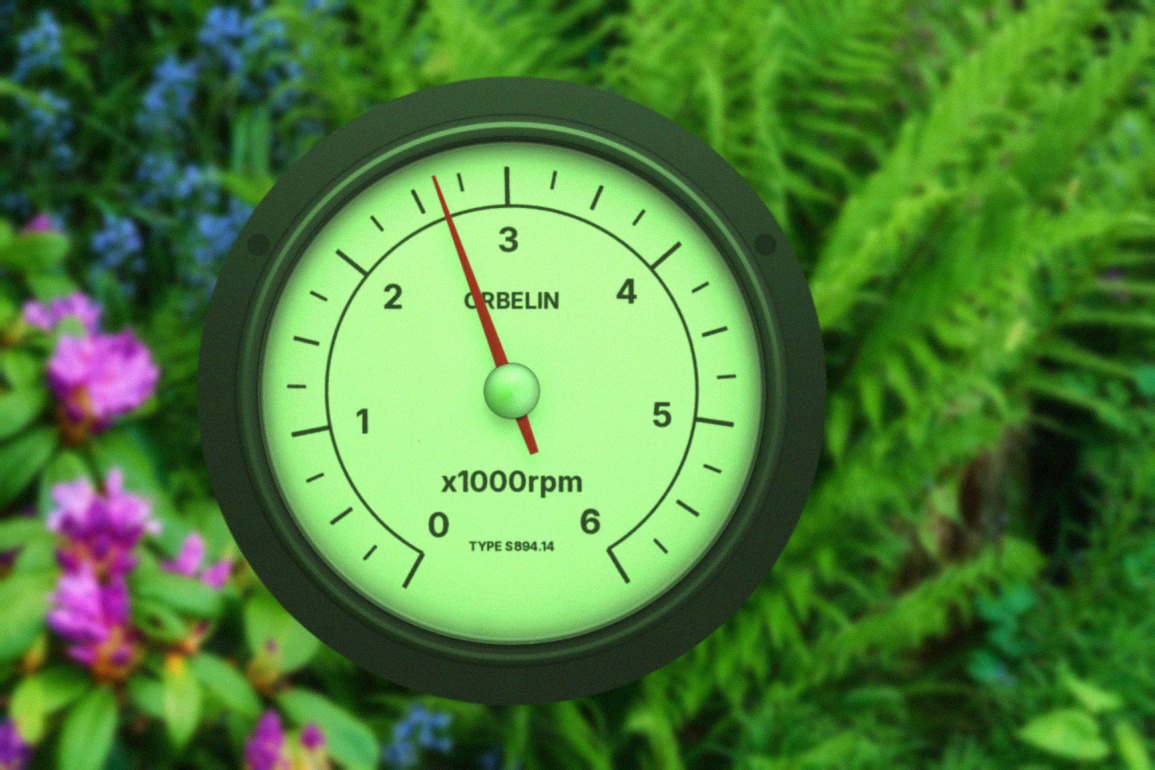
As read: **2625** rpm
